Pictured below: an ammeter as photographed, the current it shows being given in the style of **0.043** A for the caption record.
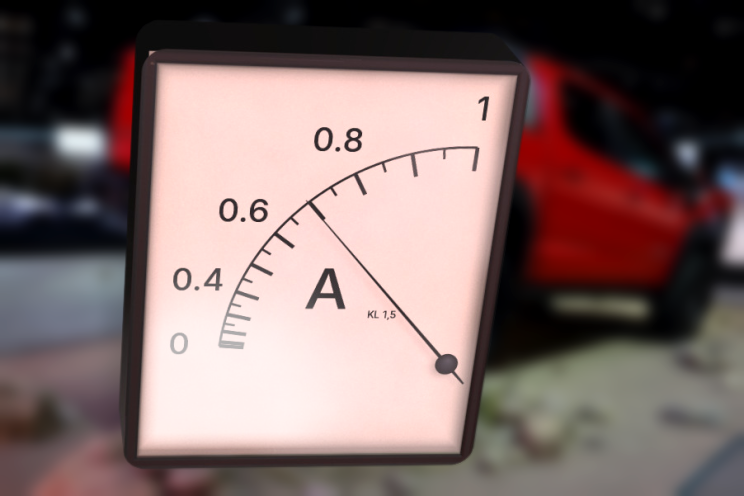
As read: **0.7** A
